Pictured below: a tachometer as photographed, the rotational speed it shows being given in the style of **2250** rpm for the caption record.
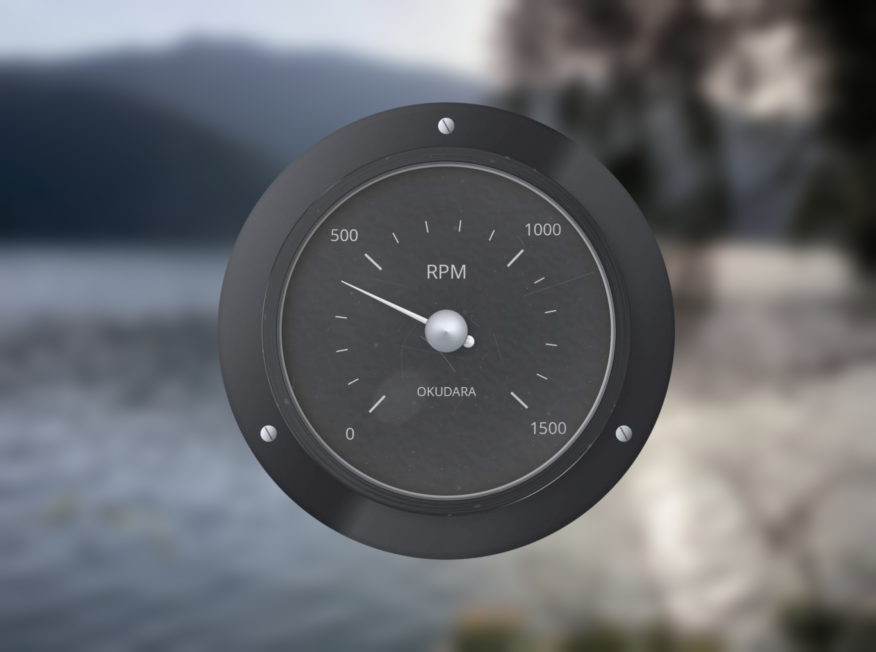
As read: **400** rpm
